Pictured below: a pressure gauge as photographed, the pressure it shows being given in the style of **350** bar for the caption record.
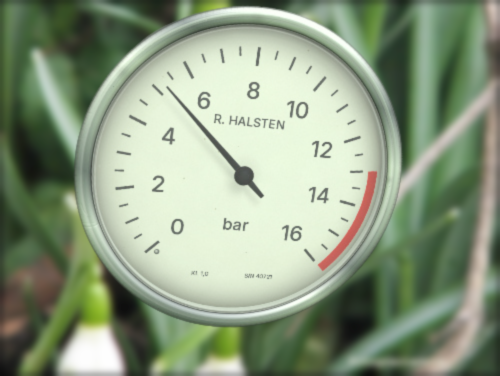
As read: **5.25** bar
